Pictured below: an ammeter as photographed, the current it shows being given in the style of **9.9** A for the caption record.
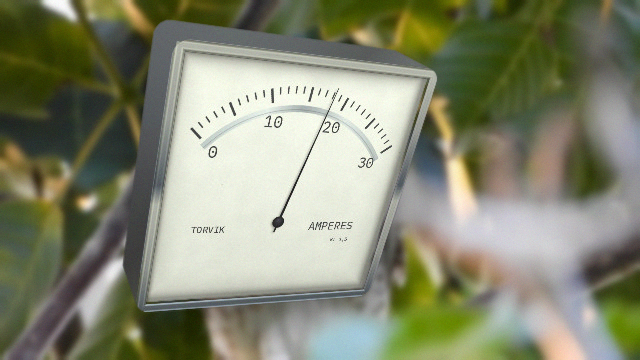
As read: **18** A
